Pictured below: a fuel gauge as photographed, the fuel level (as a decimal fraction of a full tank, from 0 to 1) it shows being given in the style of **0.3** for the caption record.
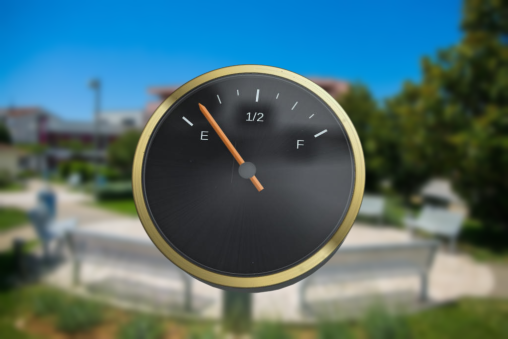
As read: **0.125**
